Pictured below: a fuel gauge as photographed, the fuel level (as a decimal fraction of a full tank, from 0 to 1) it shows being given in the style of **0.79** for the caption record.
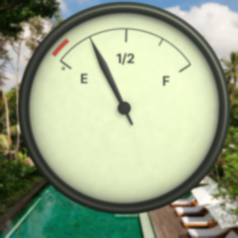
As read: **0.25**
